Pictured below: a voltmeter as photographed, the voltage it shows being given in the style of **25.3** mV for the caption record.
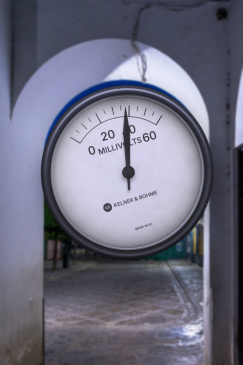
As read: **37.5** mV
